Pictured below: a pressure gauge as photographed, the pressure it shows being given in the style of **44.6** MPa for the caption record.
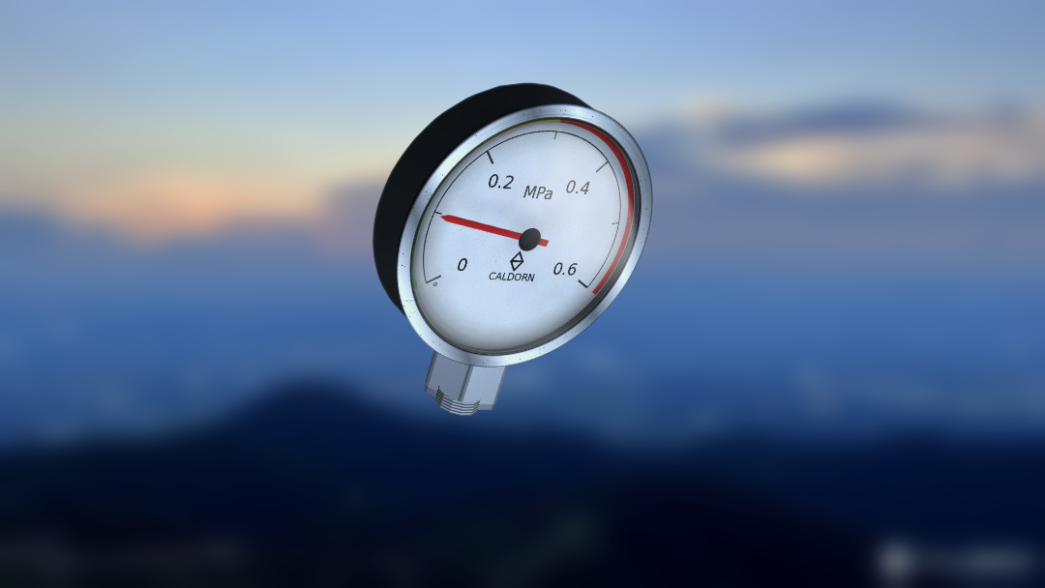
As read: **0.1** MPa
